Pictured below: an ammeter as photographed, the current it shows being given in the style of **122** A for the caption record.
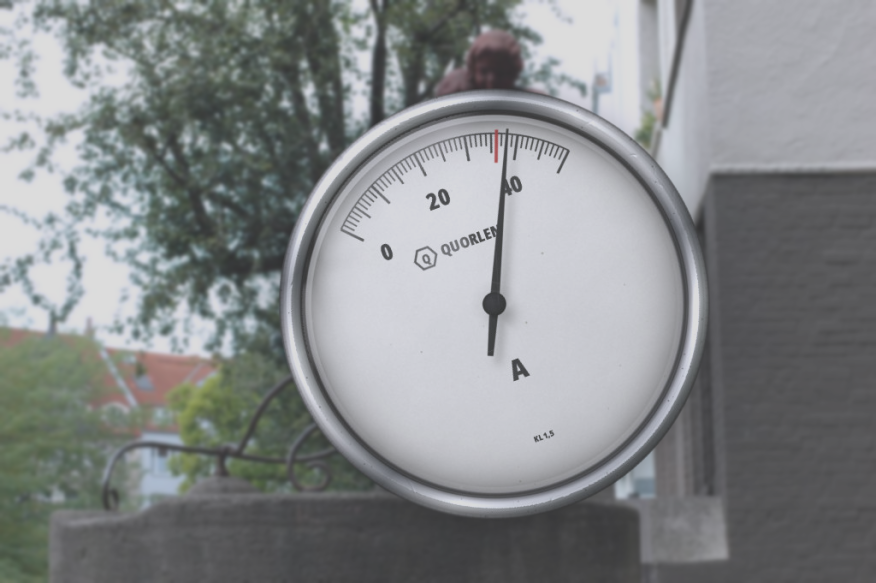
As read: **38** A
